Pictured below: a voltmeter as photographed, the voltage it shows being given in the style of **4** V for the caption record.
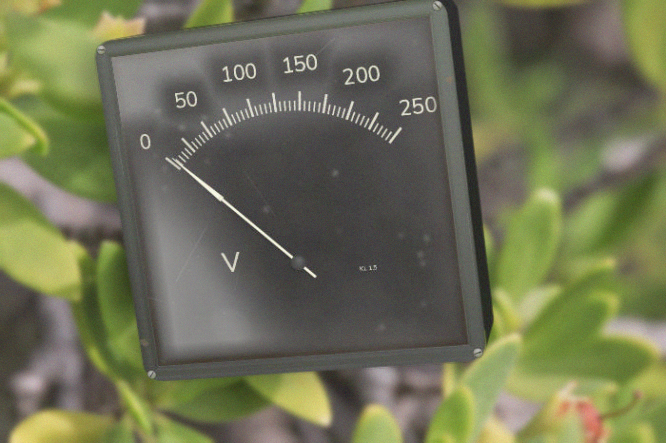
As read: **5** V
